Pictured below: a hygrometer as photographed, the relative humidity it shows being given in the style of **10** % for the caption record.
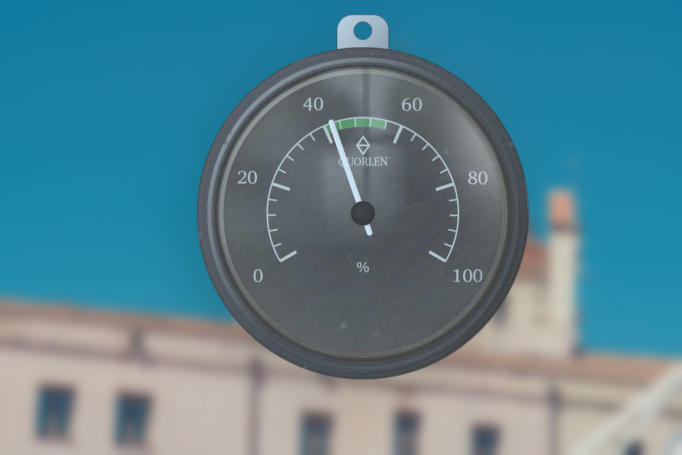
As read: **42** %
